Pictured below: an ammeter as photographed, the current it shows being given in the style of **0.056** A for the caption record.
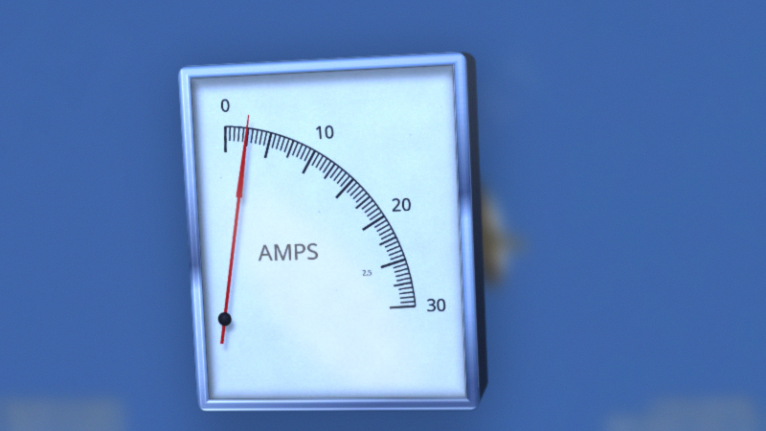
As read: **2.5** A
